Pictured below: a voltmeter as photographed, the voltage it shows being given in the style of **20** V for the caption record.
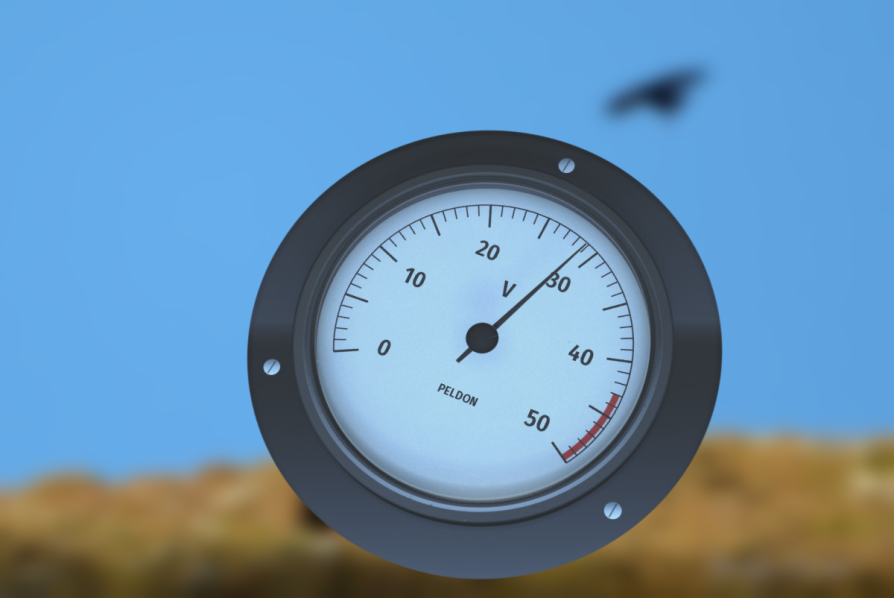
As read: **29** V
